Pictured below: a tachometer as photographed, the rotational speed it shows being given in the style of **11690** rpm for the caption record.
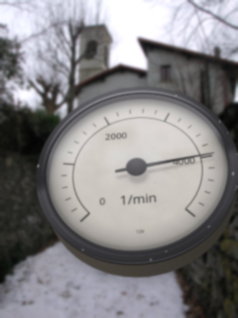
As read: **4000** rpm
